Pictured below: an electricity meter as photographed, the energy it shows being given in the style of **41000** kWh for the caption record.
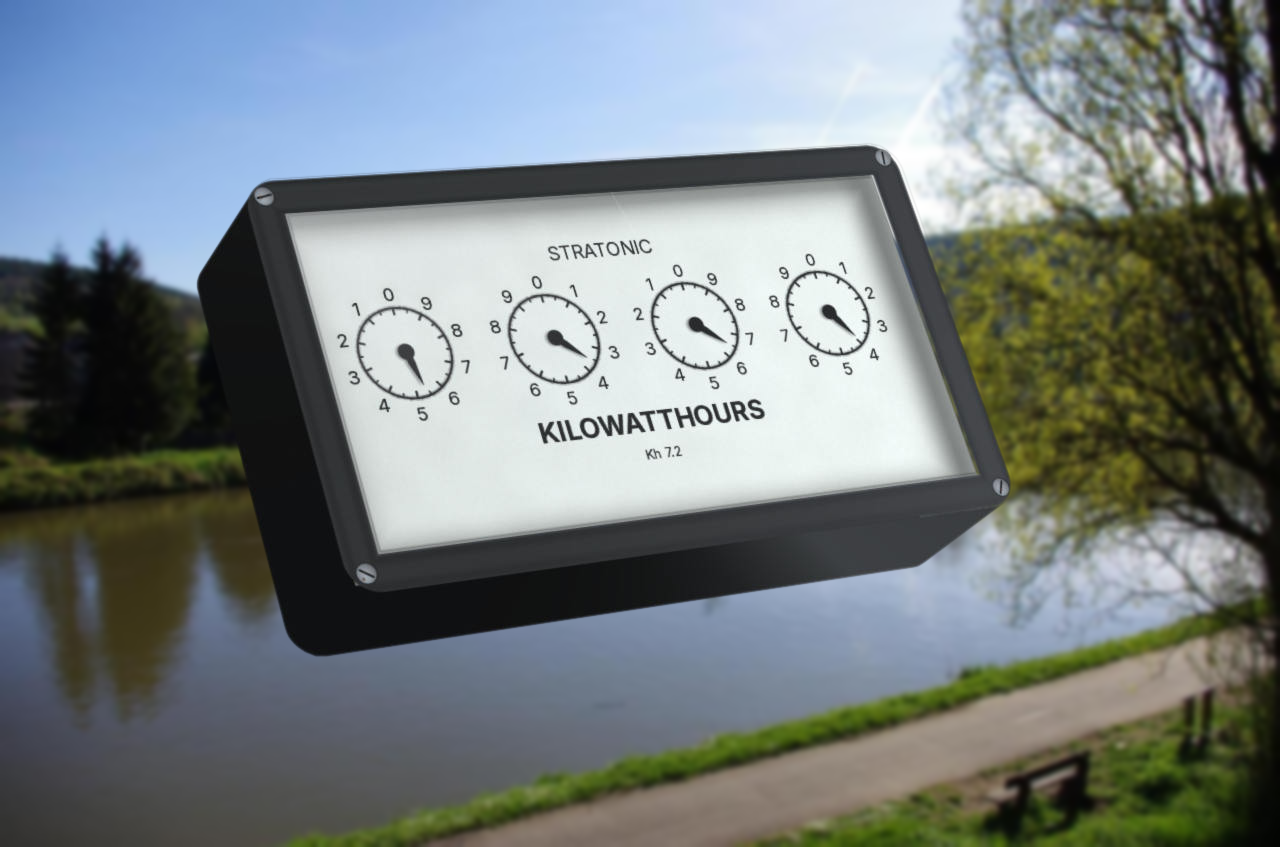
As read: **5364** kWh
